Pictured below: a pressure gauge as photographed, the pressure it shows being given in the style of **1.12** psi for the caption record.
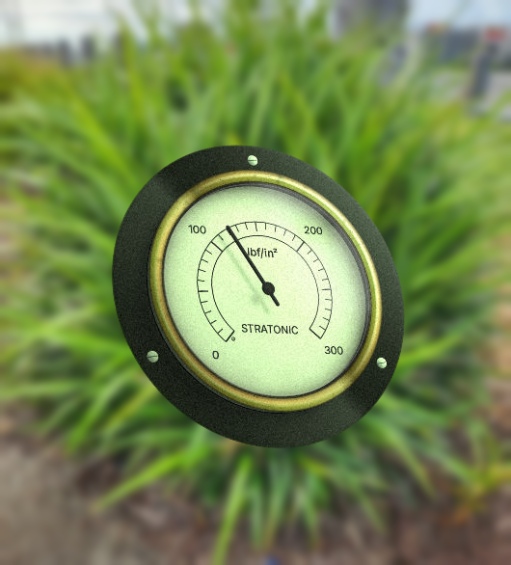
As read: **120** psi
